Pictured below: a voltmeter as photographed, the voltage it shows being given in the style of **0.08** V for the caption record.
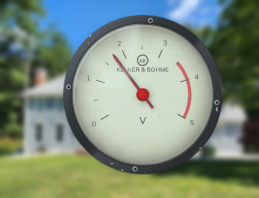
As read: **1.75** V
